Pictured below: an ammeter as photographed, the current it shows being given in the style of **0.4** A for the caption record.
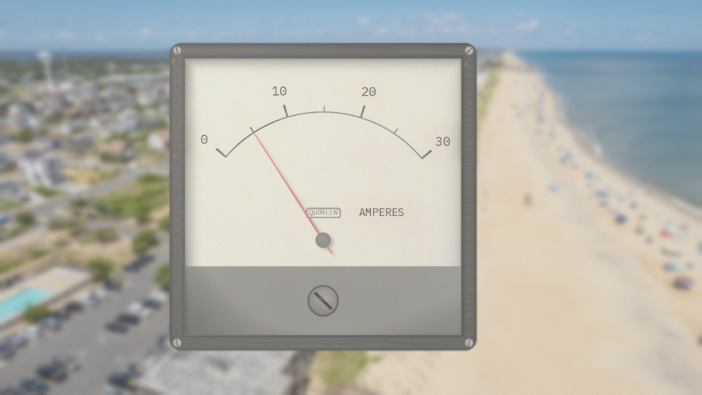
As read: **5** A
